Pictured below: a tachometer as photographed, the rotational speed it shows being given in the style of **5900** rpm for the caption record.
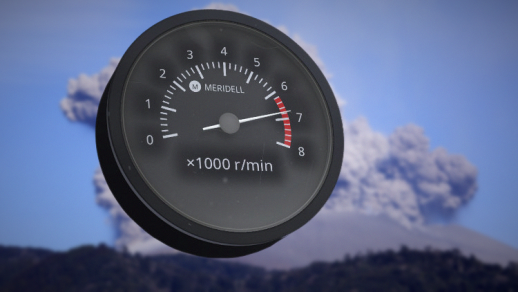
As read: **6800** rpm
